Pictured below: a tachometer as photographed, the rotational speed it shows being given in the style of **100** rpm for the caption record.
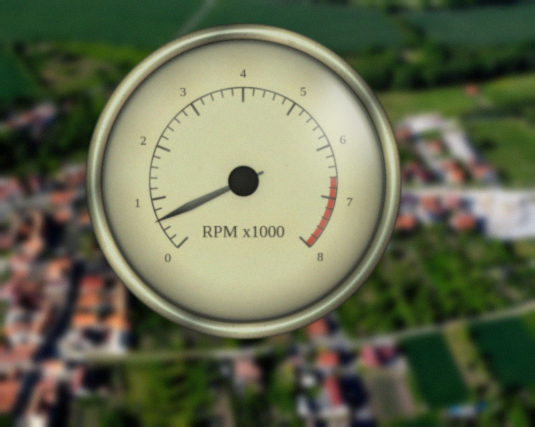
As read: **600** rpm
